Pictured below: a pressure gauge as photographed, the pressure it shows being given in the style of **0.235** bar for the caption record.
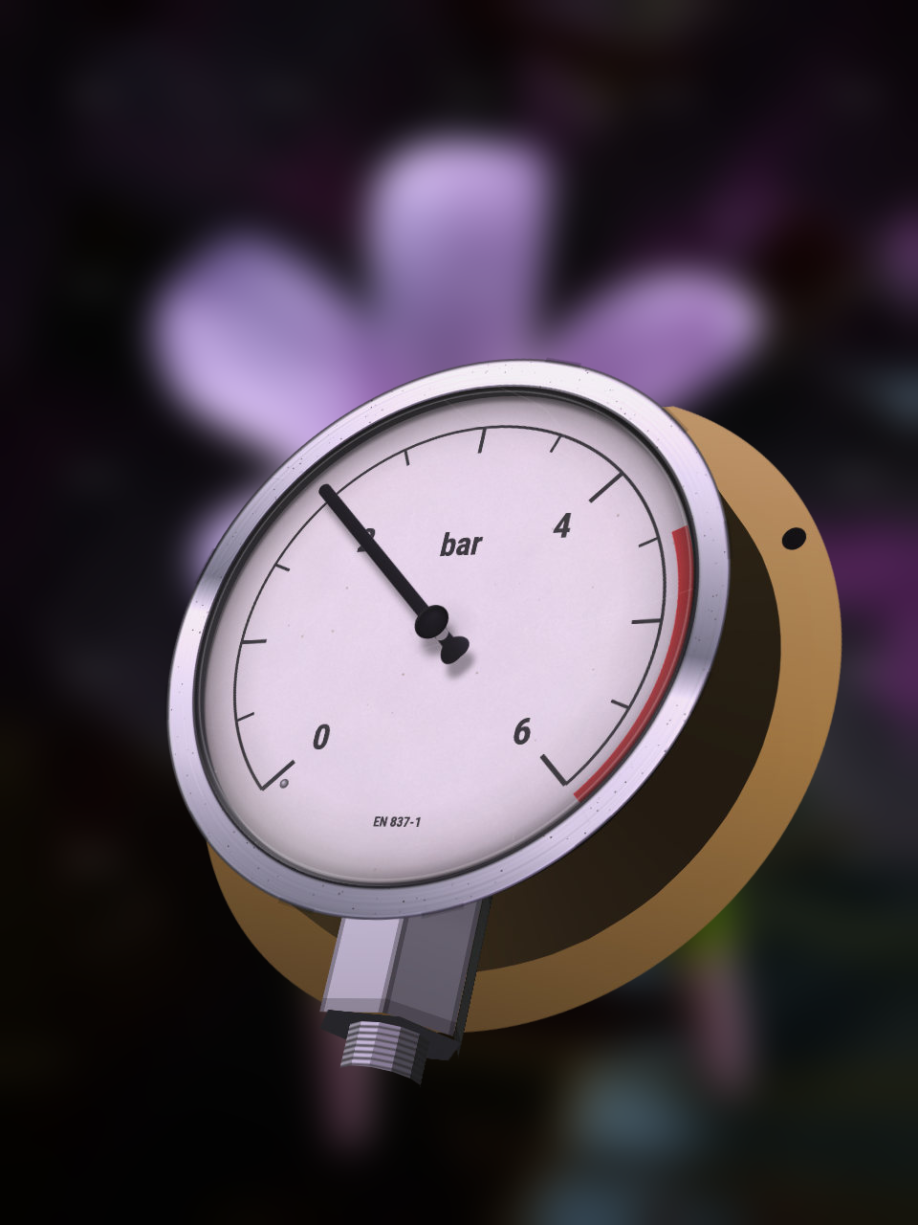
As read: **2** bar
